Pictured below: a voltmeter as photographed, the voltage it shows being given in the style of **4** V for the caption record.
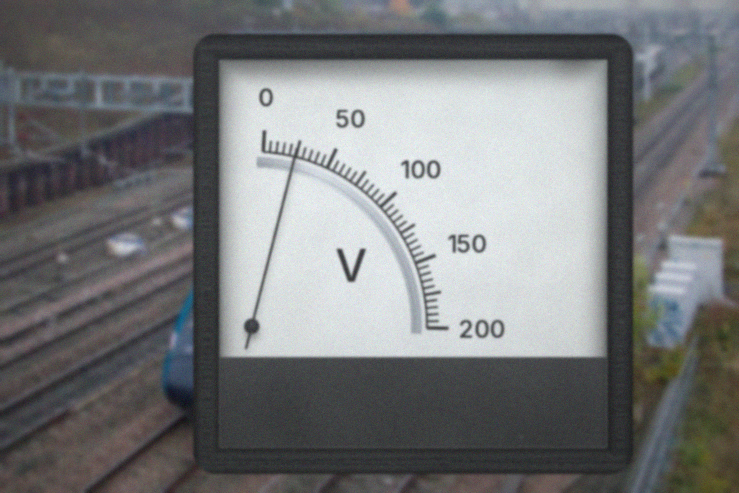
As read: **25** V
